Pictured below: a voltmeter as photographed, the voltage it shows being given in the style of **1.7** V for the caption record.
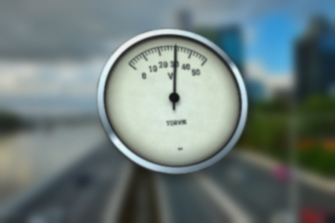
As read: **30** V
